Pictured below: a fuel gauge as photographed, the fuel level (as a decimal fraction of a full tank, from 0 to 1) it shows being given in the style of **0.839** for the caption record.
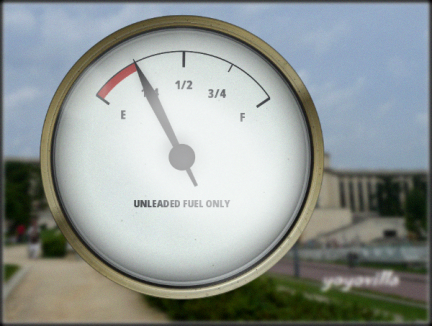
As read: **0.25**
